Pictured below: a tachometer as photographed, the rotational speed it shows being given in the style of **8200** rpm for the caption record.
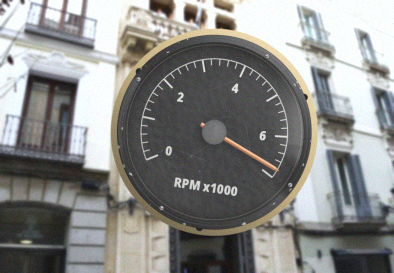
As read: **6800** rpm
